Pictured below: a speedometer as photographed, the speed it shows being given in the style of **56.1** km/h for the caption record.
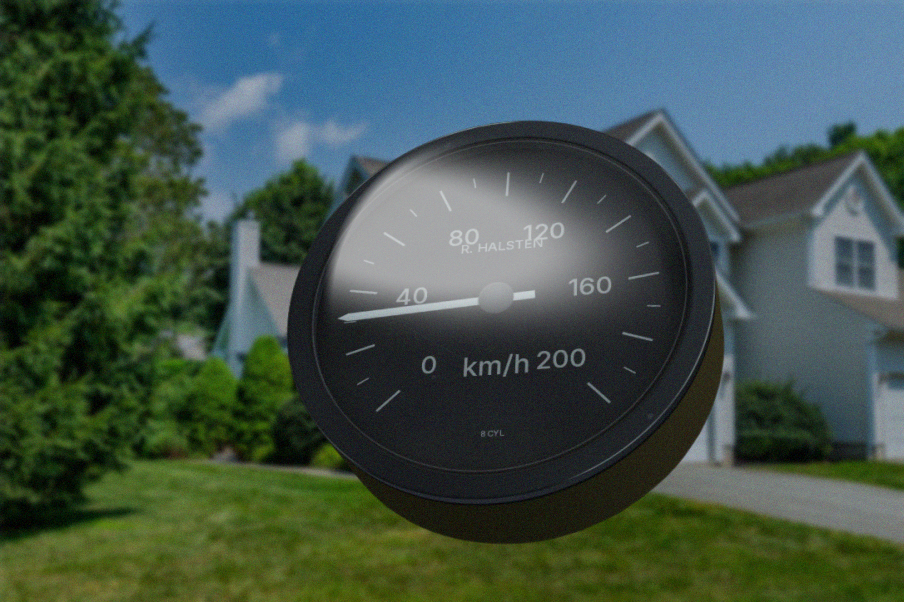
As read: **30** km/h
